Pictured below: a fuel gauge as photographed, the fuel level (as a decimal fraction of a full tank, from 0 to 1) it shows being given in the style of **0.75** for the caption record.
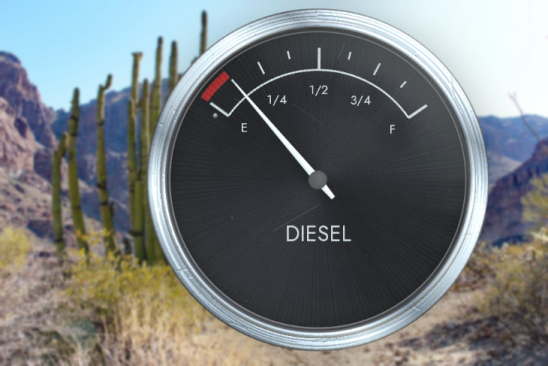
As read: **0.125**
